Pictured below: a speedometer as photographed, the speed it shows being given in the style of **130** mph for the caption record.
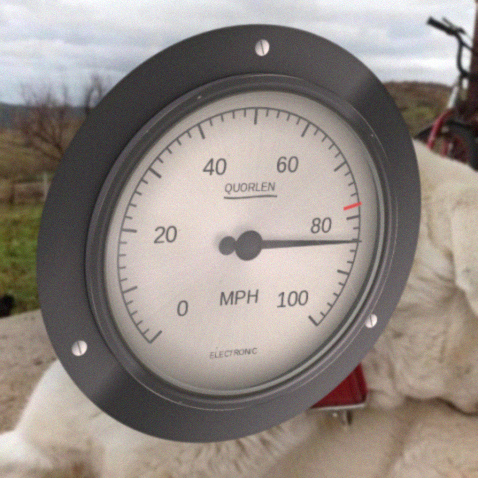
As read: **84** mph
